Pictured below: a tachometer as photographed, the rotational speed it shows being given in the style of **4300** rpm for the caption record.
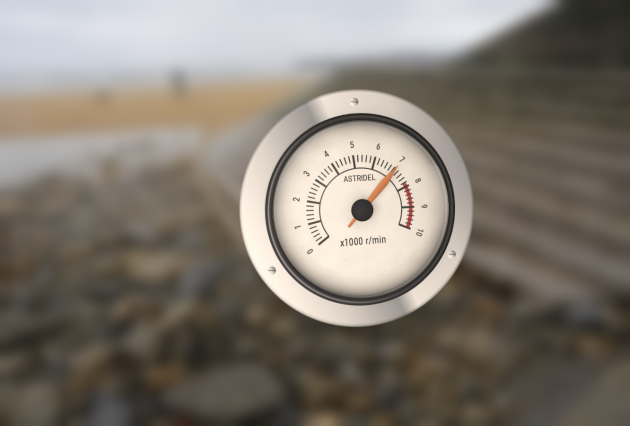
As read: **7000** rpm
